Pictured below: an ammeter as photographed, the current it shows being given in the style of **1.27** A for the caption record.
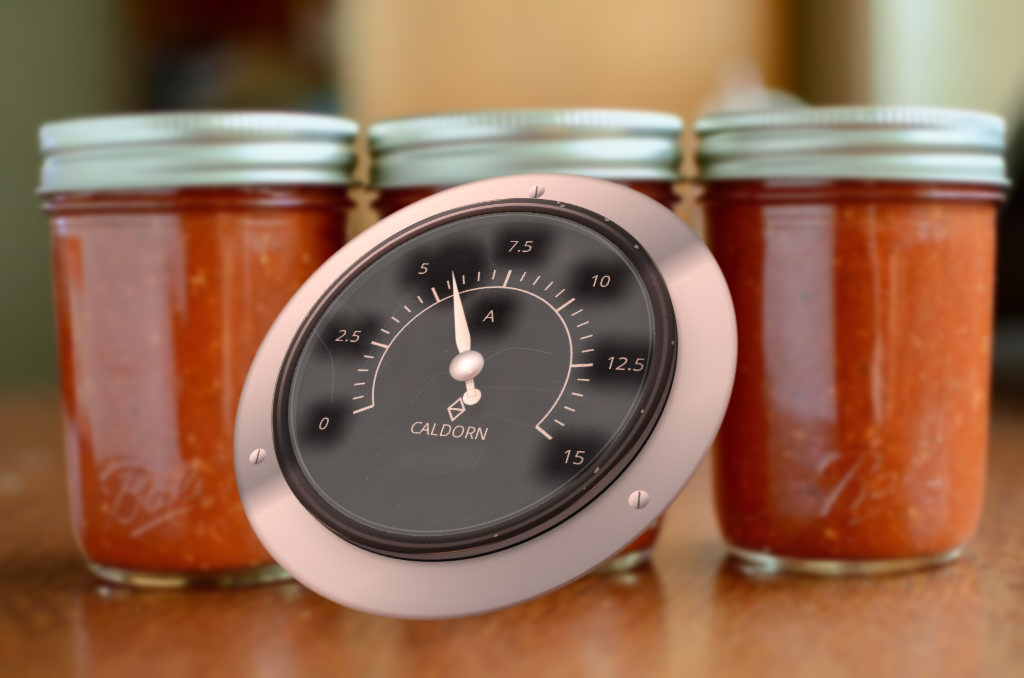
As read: **5.75** A
